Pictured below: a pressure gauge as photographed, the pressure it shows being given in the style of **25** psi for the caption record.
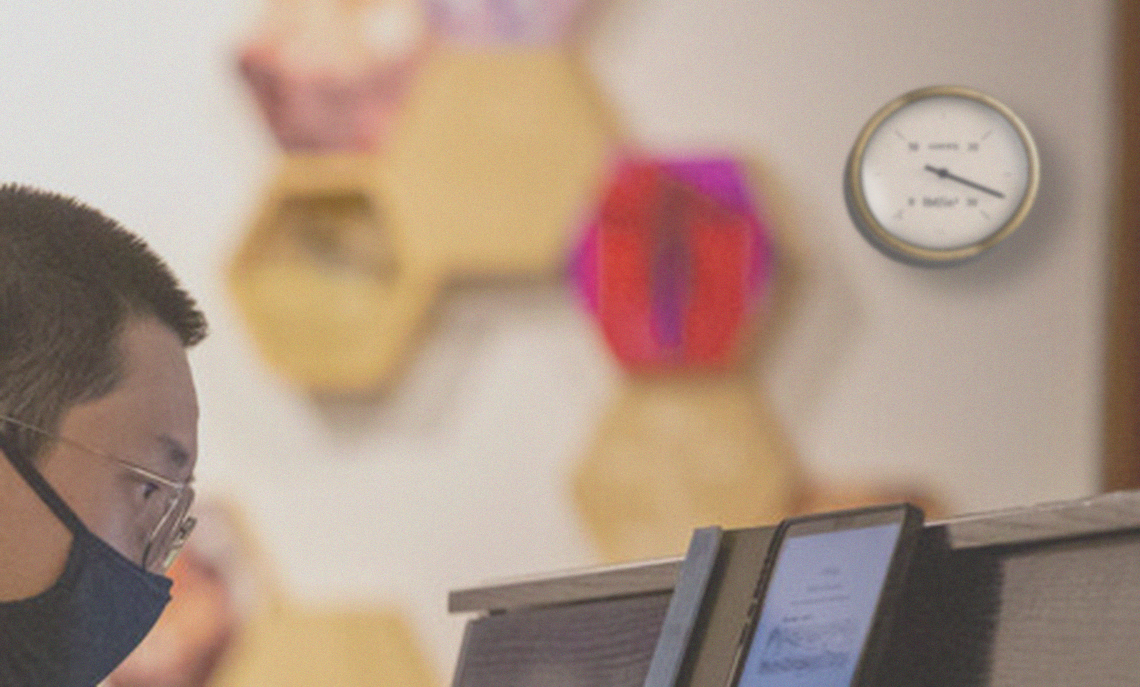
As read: **27.5** psi
